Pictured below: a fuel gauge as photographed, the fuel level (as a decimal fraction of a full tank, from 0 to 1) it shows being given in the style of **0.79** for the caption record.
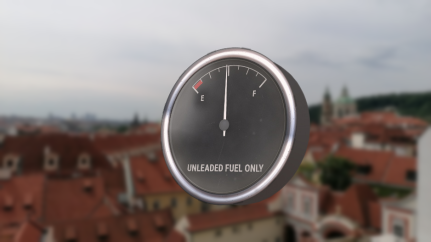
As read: **0.5**
